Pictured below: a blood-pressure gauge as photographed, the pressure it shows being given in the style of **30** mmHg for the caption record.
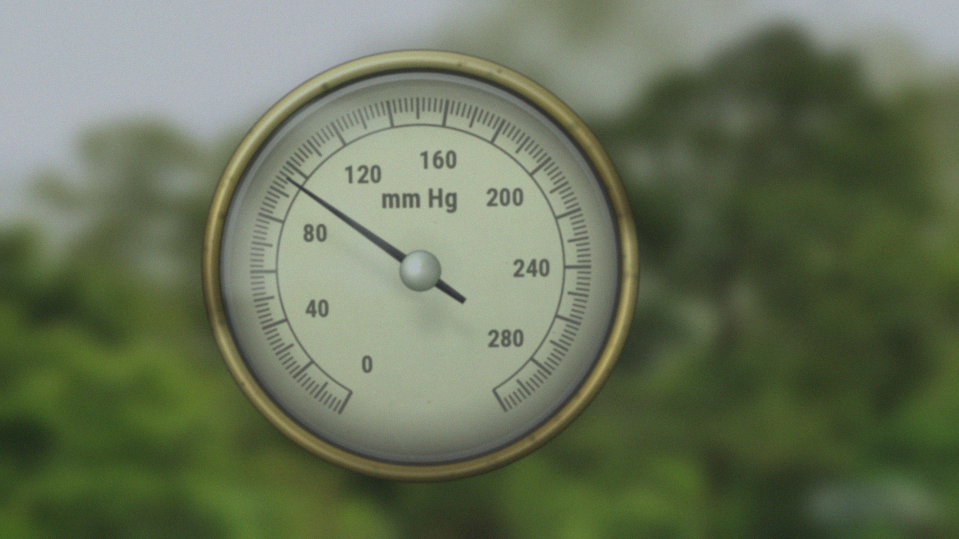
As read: **96** mmHg
